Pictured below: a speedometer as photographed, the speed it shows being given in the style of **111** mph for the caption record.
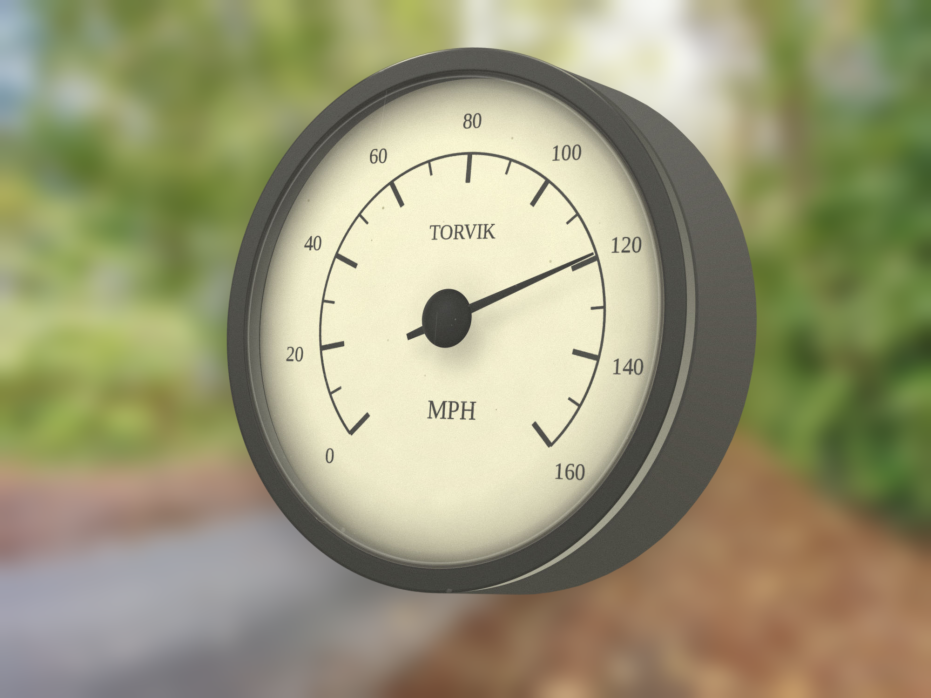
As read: **120** mph
